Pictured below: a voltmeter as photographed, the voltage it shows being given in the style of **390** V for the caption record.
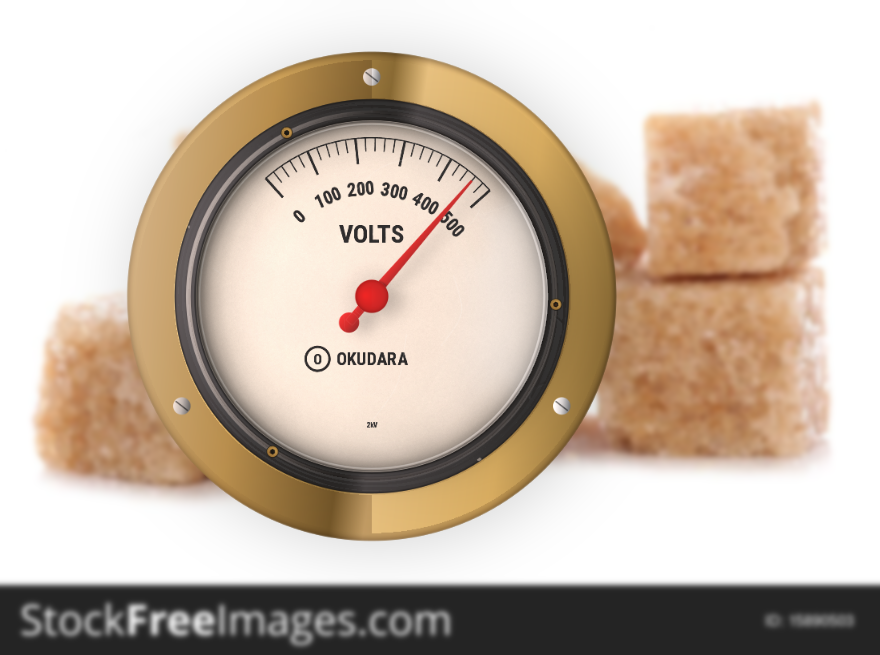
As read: **460** V
